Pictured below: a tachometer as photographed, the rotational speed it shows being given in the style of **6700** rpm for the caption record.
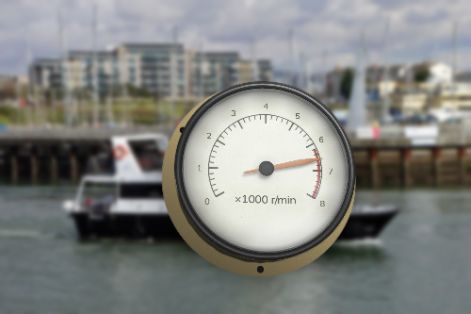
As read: **6600** rpm
